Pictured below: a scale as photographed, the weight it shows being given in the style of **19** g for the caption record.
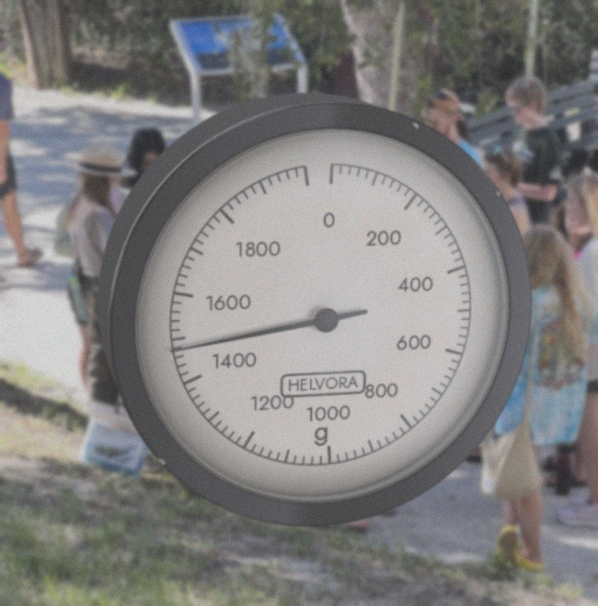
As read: **1480** g
